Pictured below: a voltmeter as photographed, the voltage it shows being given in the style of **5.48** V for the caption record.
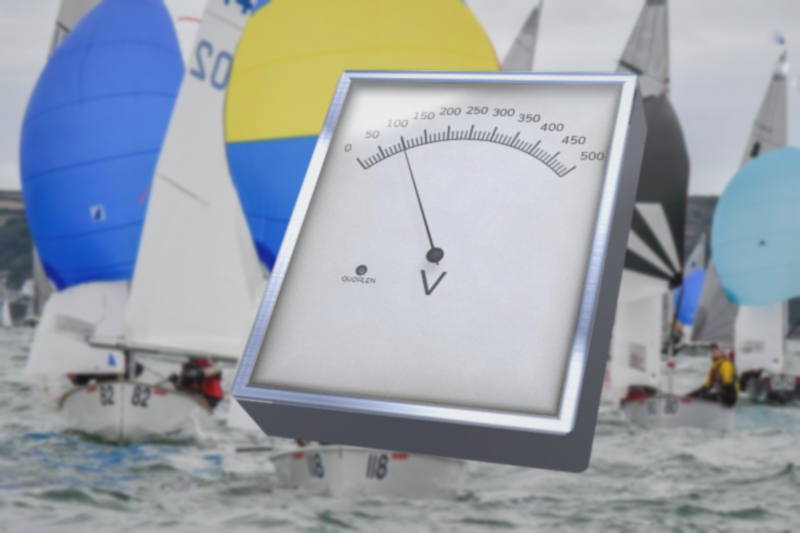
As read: **100** V
